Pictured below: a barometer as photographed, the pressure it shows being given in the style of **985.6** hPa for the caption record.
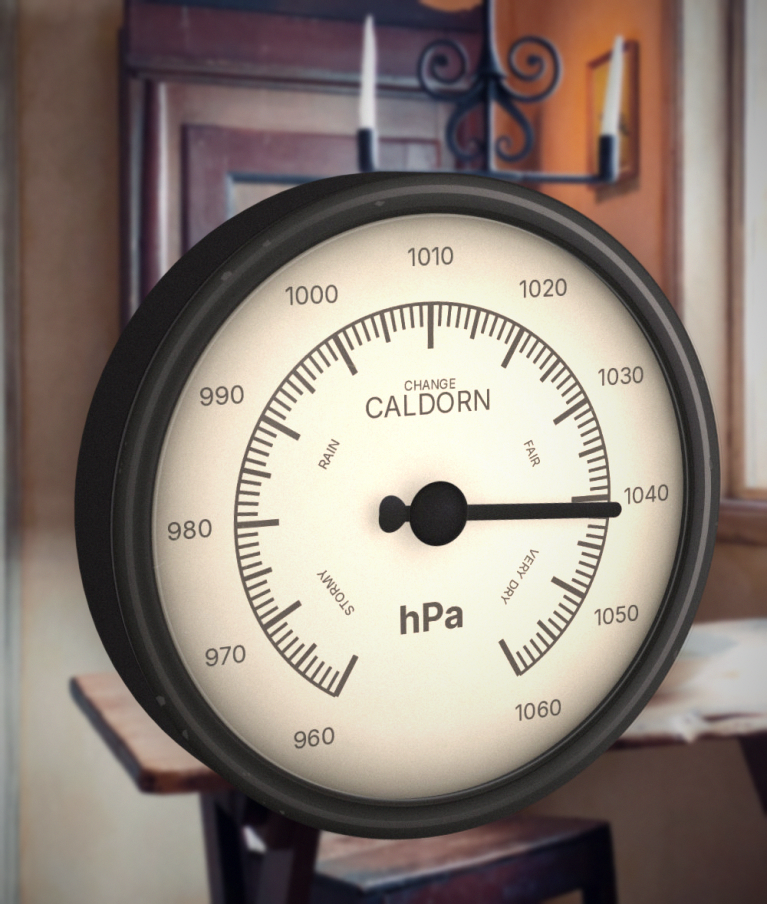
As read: **1041** hPa
